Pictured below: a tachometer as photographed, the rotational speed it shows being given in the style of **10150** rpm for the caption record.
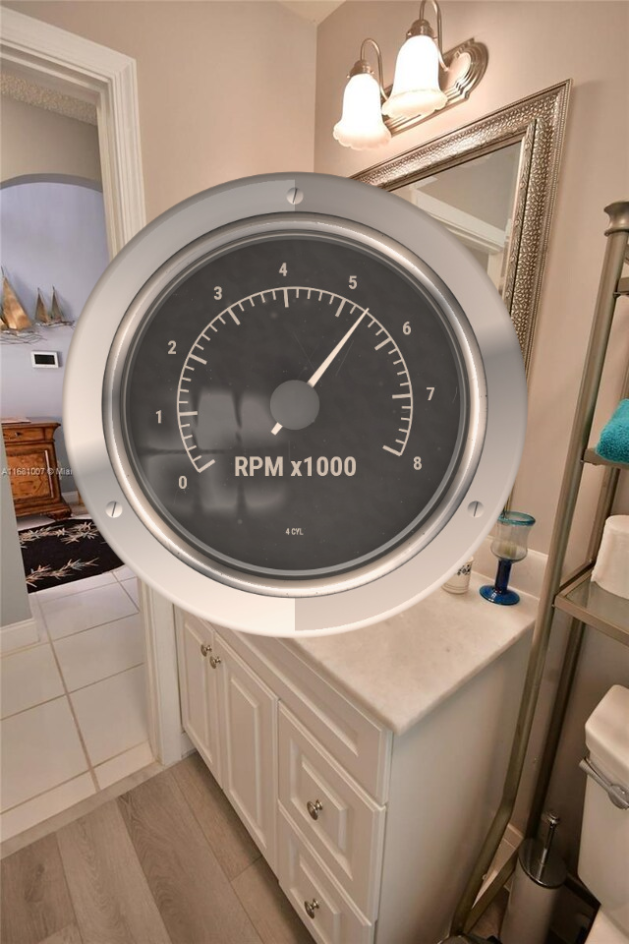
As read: **5400** rpm
